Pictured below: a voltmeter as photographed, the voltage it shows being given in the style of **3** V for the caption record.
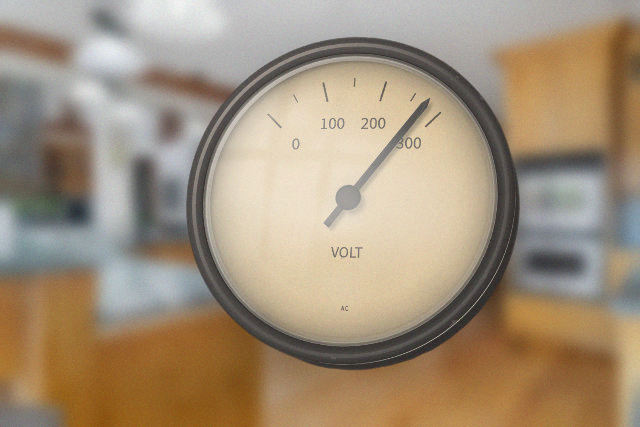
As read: **275** V
